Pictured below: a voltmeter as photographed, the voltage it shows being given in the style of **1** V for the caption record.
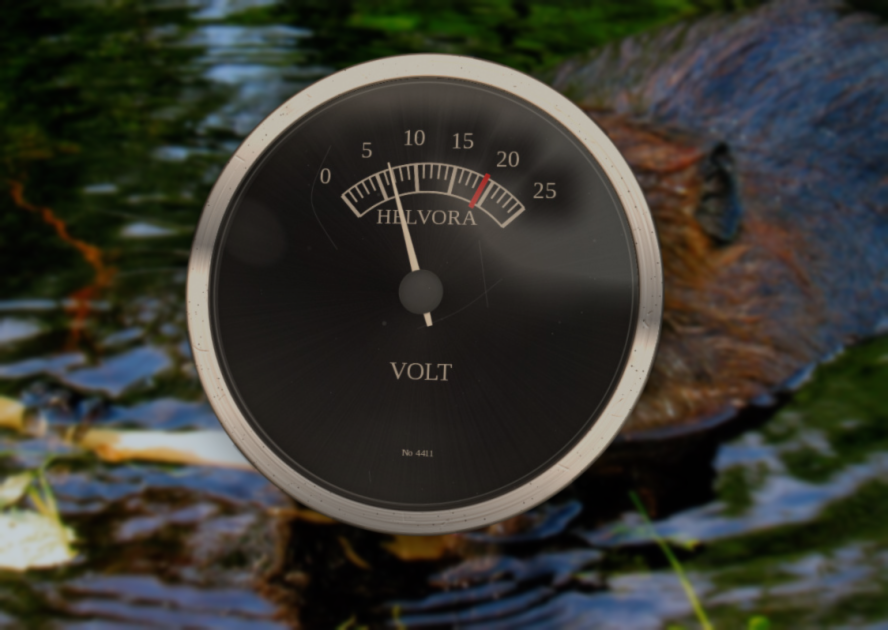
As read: **7** V
